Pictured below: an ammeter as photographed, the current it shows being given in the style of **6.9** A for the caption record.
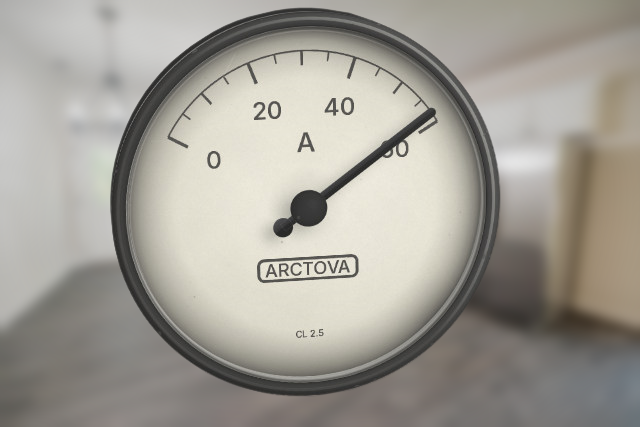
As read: **57.5** A
